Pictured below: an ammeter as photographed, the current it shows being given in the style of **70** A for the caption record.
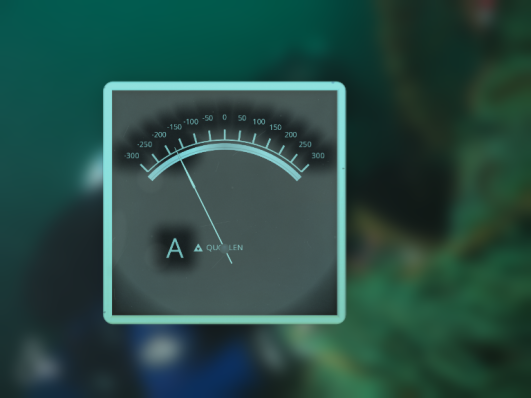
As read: **-175** A
